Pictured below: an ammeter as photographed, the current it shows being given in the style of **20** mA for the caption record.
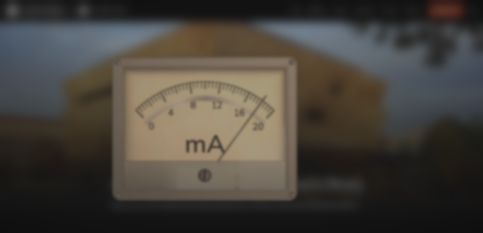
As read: **18** mA
